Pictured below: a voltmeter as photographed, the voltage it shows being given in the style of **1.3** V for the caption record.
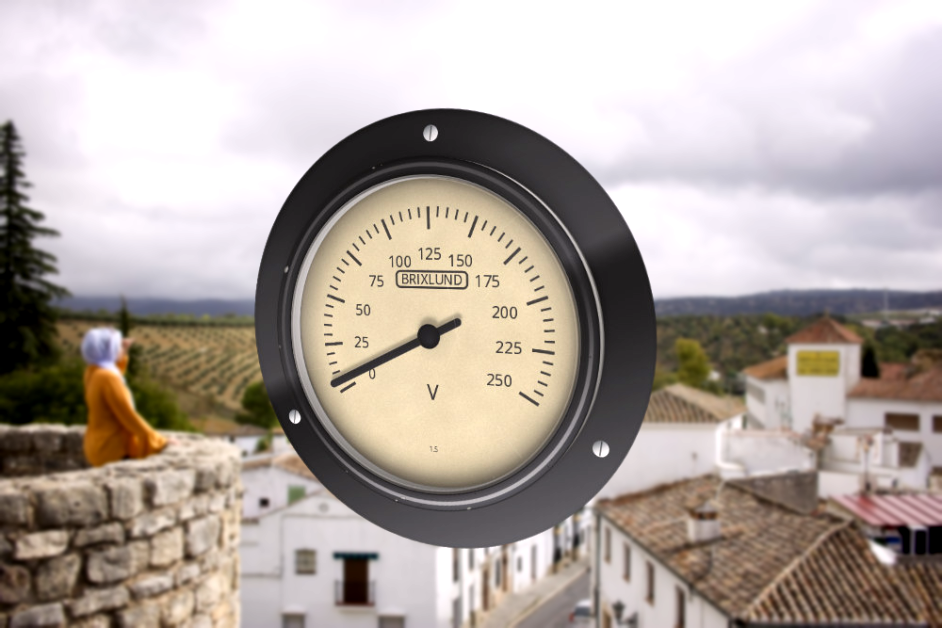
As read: **5** V
